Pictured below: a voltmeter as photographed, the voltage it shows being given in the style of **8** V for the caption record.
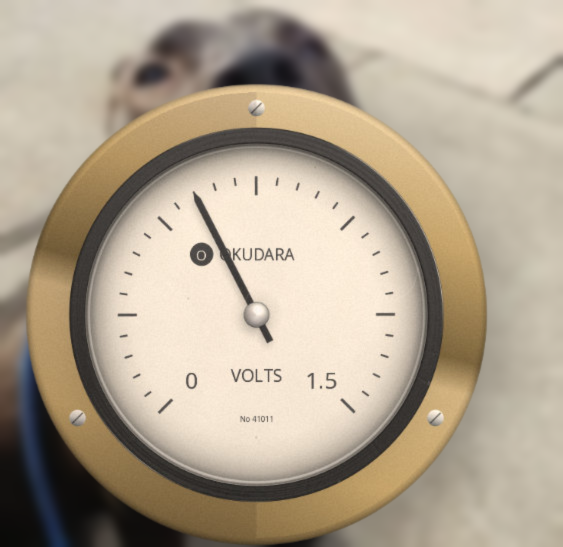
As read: **0.6** V
